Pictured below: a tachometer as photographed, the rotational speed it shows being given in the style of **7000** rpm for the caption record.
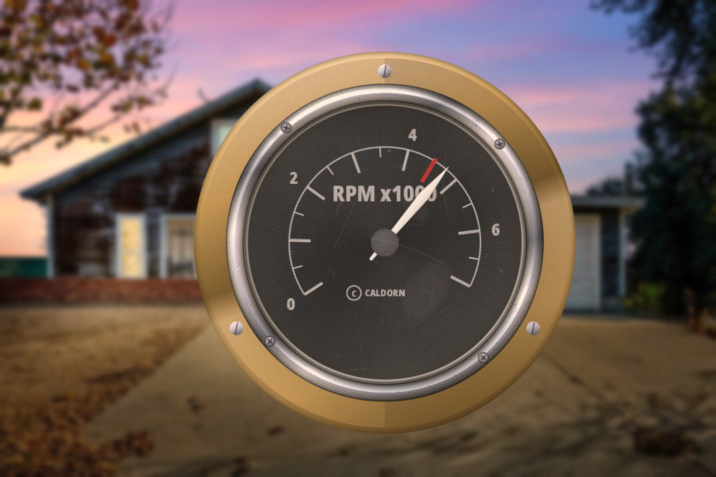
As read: **4750** rpm
